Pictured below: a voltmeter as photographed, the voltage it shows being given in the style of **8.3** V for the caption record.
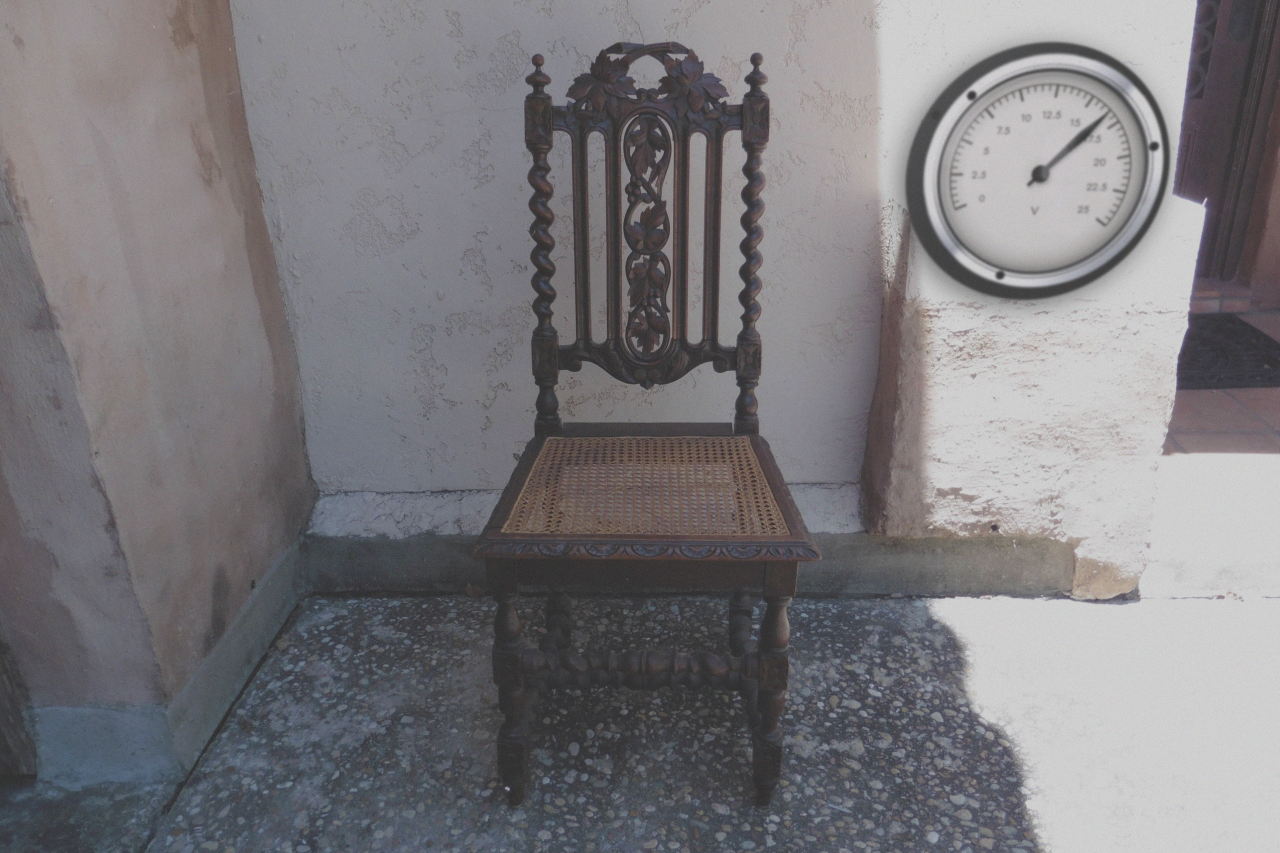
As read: **16.5** V
